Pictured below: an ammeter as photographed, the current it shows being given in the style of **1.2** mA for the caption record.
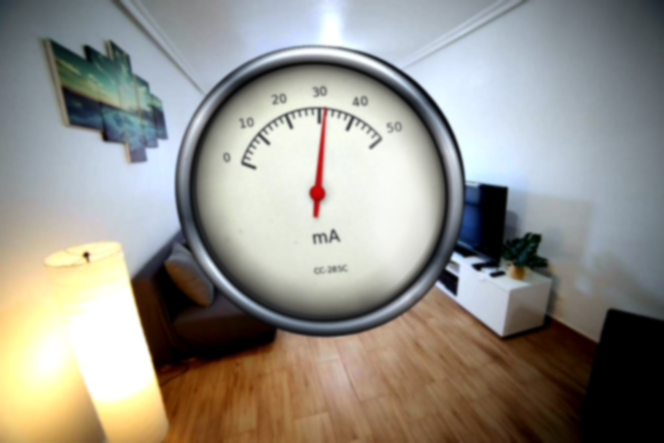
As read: **32** mA
